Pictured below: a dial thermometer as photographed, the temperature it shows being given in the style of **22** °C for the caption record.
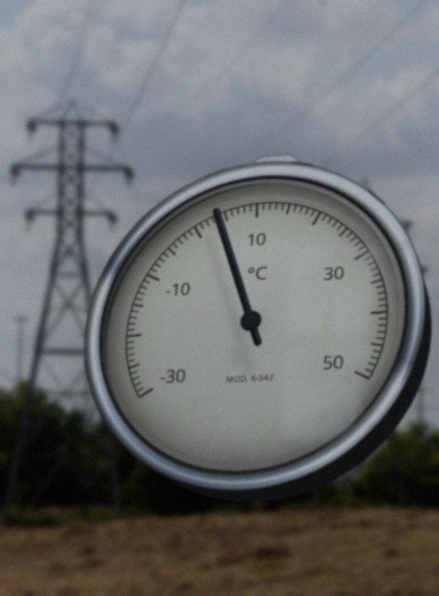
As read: **4** °C
